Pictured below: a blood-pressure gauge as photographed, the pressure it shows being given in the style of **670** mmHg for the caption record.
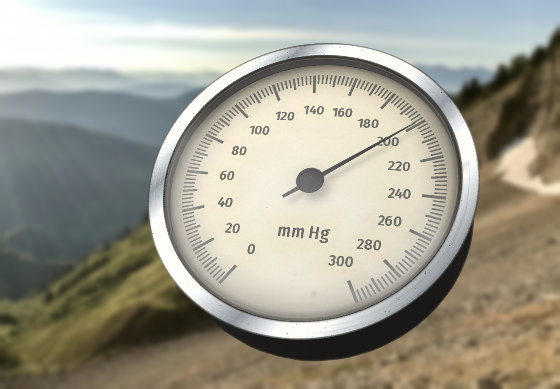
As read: **200** mmHg
